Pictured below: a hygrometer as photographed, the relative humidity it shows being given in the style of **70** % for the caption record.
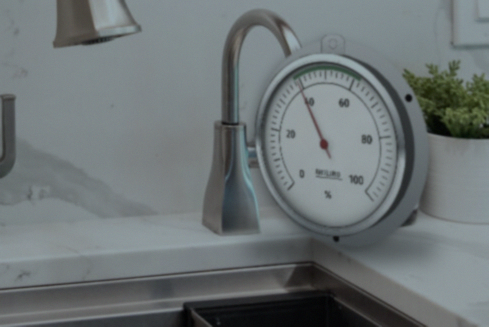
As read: **40** %
